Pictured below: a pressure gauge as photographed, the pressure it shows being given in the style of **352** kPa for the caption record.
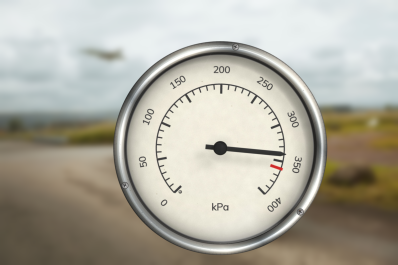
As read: **340** kPa
